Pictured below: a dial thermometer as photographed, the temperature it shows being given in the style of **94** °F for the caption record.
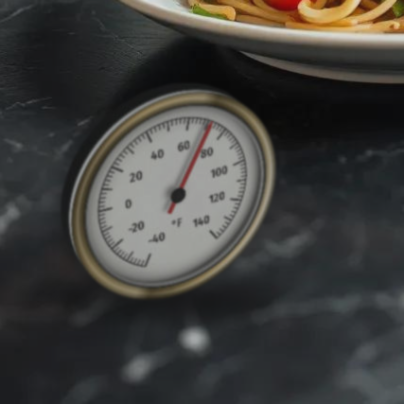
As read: **70** °F
